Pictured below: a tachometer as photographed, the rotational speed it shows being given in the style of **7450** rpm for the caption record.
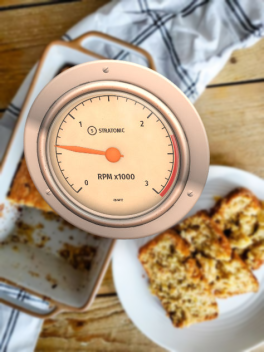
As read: **600** rpm
